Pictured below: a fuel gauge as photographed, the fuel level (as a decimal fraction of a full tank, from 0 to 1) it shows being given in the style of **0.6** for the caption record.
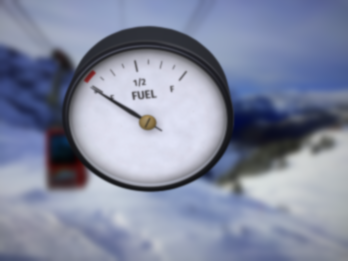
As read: **0**
